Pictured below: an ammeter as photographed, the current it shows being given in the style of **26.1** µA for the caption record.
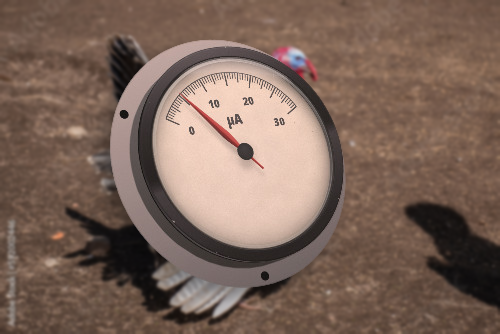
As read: **5** µA
